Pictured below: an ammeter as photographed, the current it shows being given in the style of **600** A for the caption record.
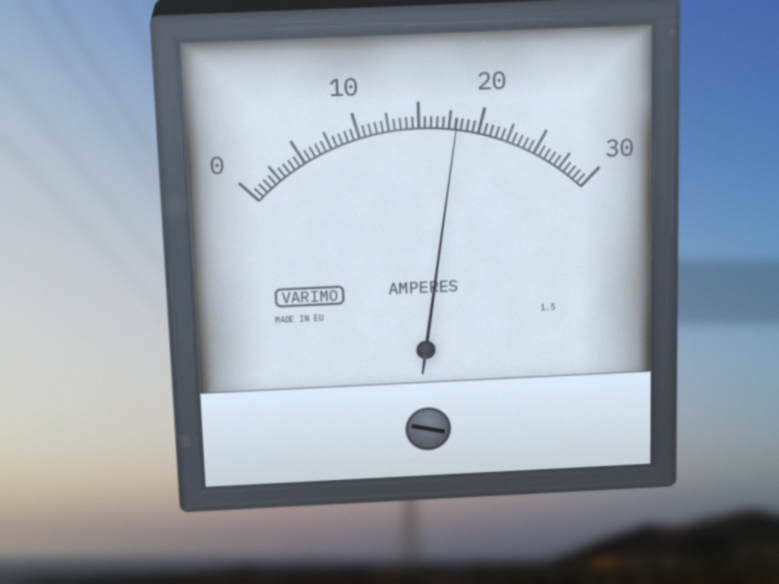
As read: **18** A
